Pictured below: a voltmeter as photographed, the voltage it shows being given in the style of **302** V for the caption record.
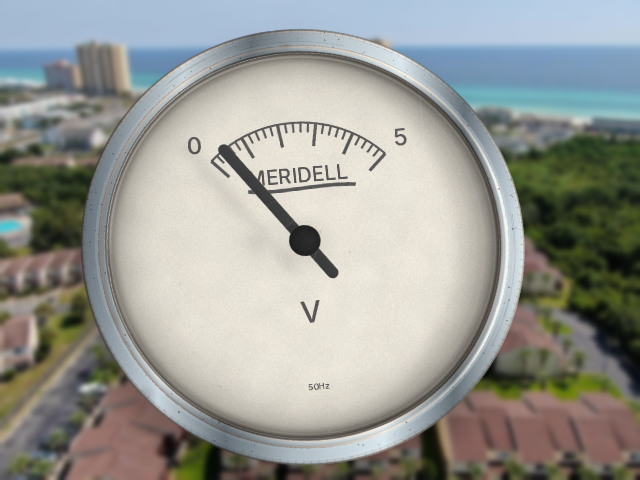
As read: **0.4** V
